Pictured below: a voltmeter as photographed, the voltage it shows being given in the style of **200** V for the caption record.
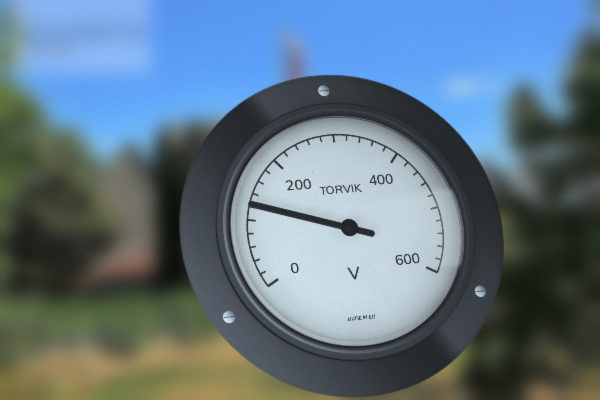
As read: **120** V
